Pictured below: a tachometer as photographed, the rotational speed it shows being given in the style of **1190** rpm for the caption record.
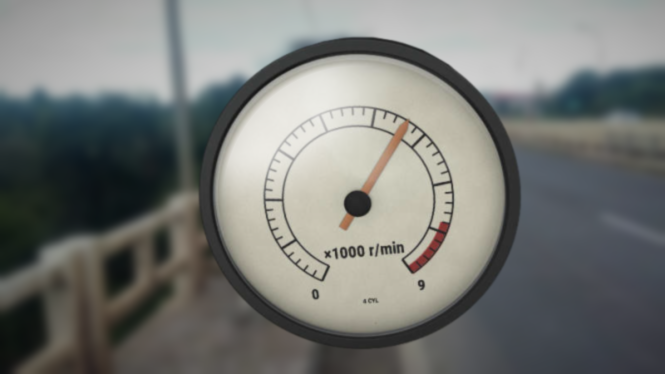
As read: **5600** rpm
